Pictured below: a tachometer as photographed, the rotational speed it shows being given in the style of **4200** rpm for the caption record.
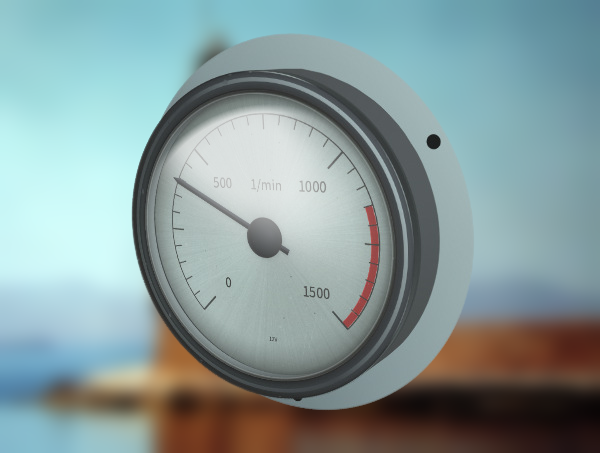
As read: **400** rpm
